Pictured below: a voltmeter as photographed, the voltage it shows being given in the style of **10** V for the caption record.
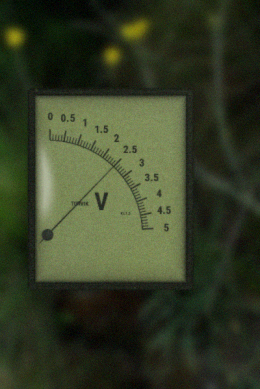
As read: **2.5** V
